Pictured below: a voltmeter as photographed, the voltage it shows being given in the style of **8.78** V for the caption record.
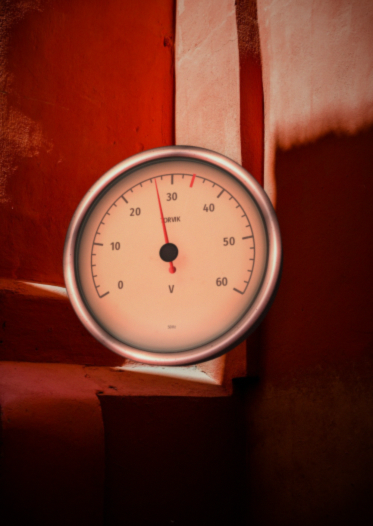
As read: **27** V
